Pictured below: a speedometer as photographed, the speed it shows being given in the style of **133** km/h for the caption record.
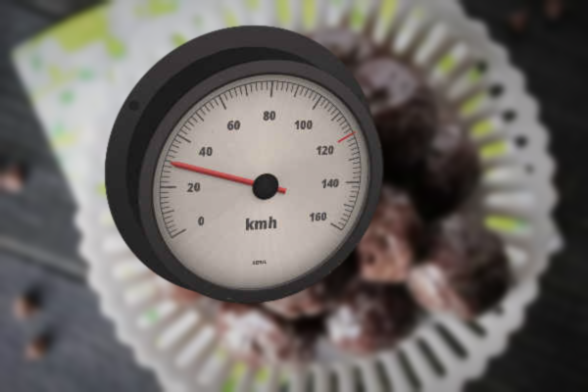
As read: **30** km/h
